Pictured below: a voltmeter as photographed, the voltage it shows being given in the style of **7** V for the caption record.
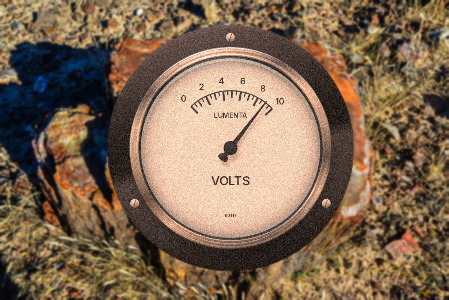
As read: **9** V
